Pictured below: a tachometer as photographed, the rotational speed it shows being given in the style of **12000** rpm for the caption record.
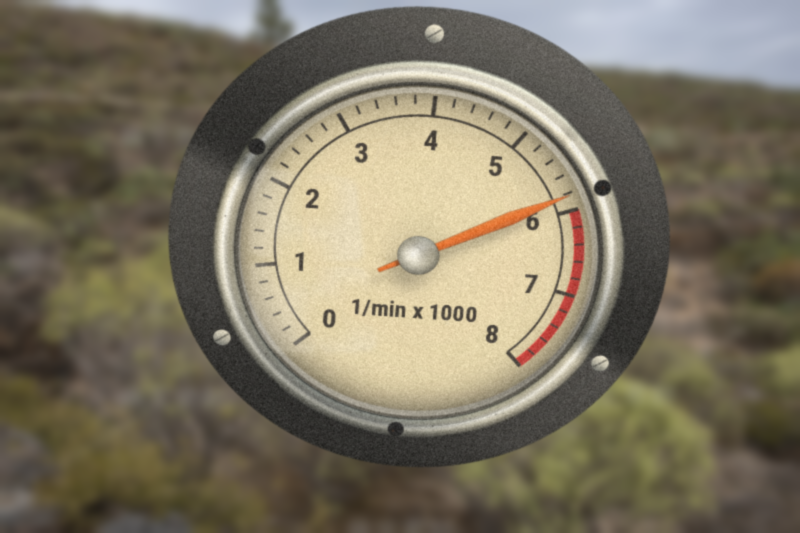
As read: **5800** rpm
